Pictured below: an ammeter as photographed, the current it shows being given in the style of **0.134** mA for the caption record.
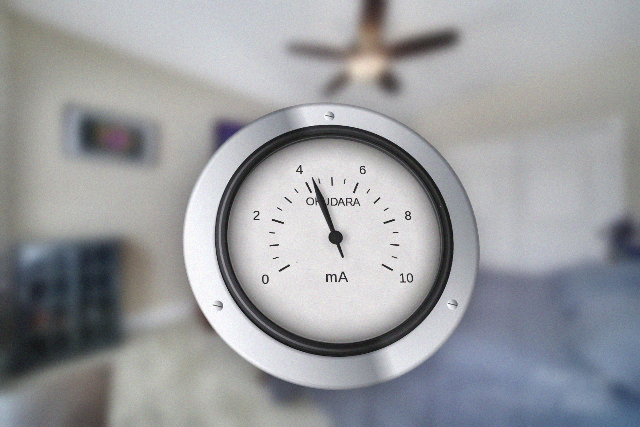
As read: **4.25** mA
